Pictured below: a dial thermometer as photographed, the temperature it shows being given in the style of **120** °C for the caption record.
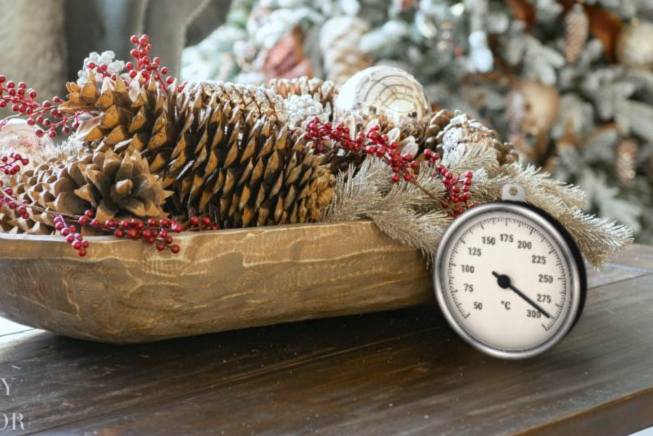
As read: **287.5** °C
